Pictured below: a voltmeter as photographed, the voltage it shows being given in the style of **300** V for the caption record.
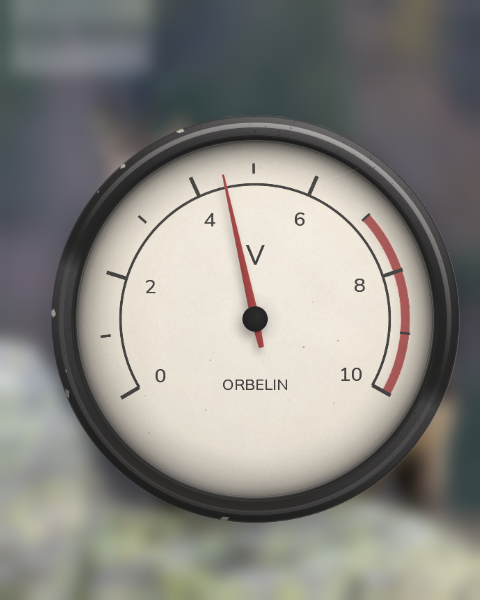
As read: **4.5** V
